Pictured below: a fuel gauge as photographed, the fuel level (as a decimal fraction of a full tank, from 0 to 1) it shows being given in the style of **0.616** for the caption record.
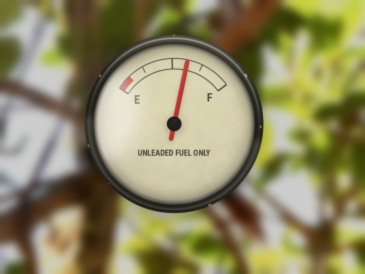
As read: **0.625**
